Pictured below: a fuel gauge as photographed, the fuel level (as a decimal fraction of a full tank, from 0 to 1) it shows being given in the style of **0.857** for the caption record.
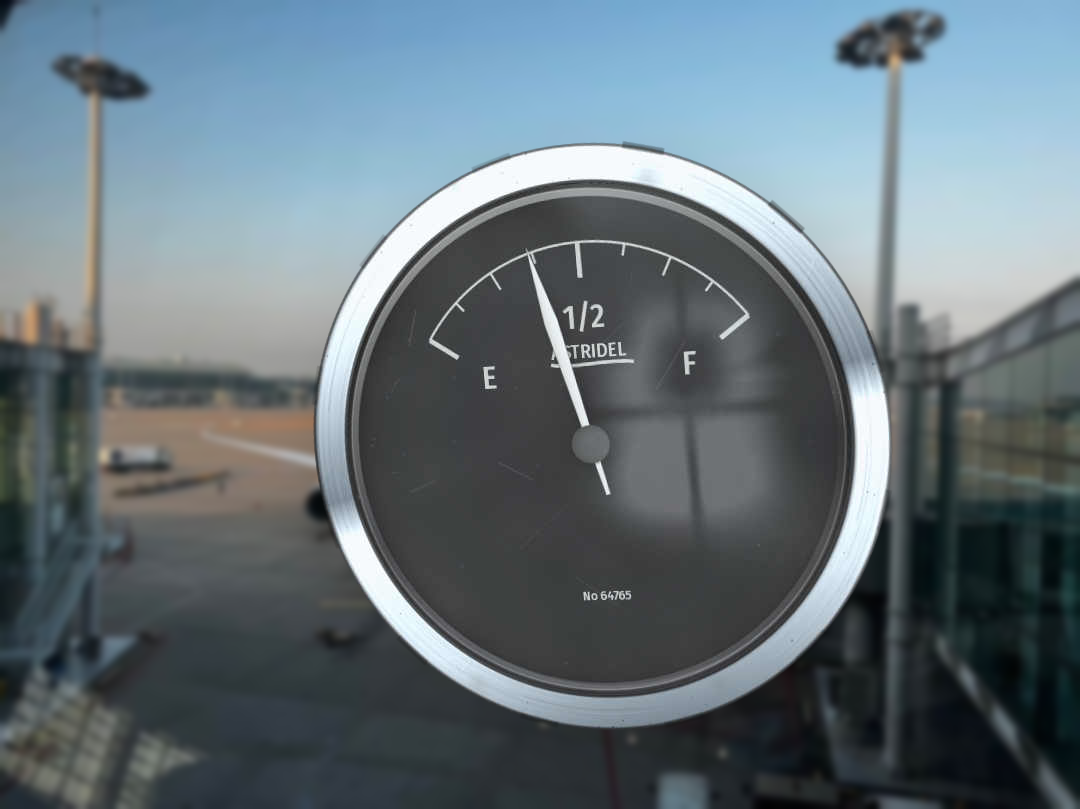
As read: **0.375**
